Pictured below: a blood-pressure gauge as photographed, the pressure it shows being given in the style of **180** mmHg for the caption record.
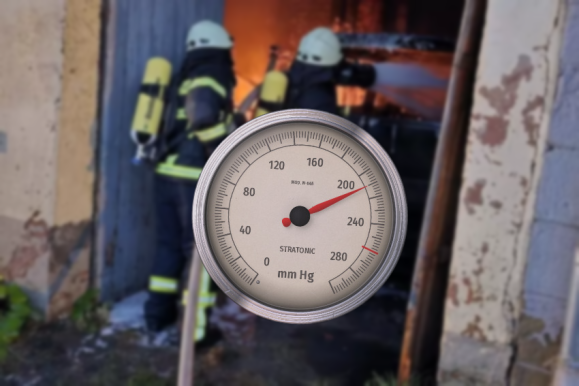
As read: **210** mmHg
